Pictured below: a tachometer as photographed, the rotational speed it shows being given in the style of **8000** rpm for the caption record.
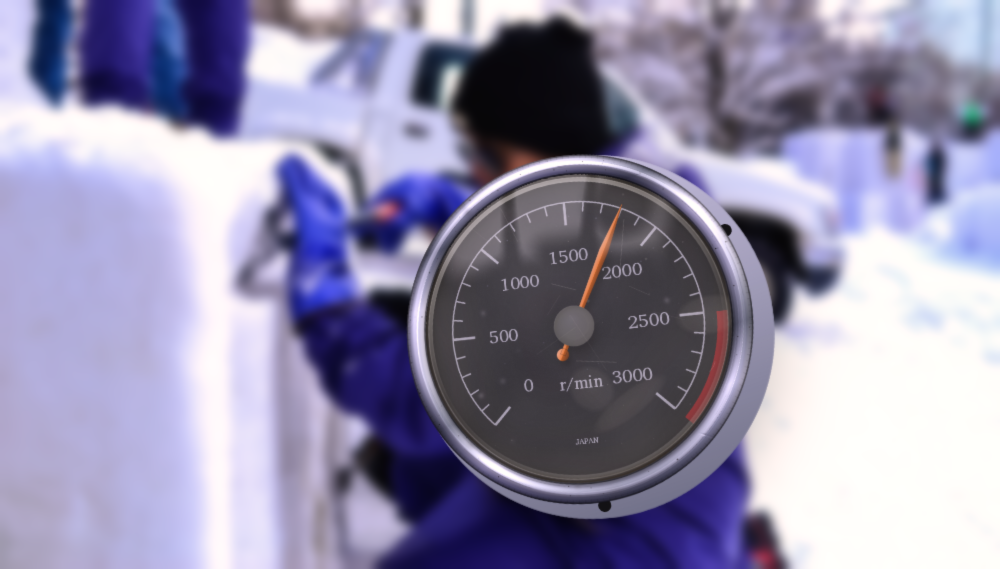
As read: **1800** rpm
